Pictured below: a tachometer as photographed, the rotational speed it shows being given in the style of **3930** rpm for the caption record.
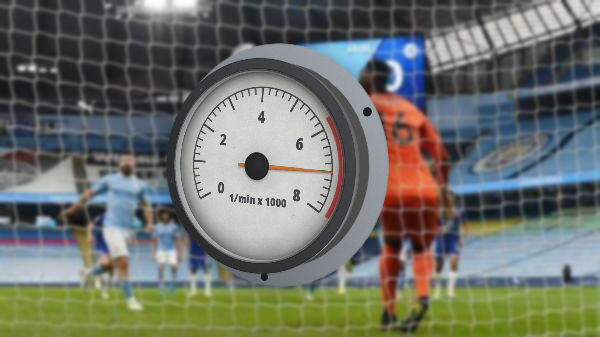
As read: **7000** rpm
